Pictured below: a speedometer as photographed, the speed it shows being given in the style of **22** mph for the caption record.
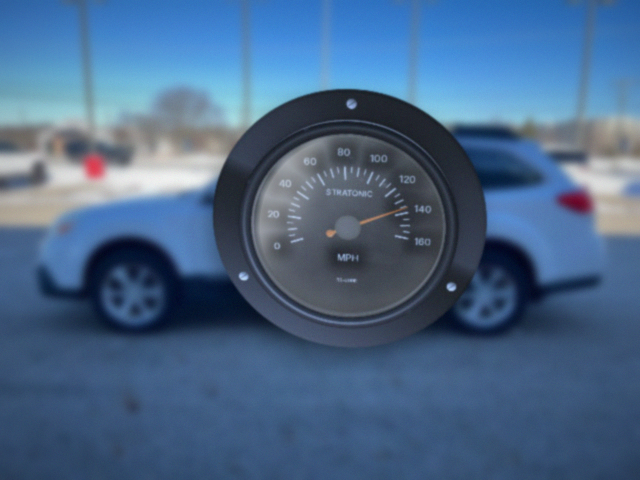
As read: **135** mph
